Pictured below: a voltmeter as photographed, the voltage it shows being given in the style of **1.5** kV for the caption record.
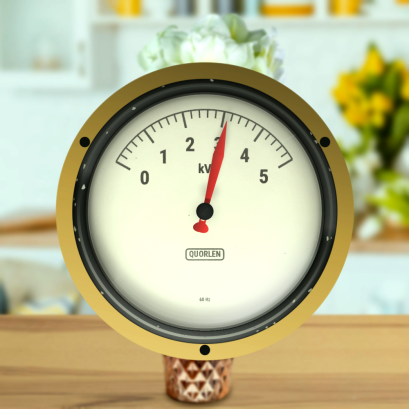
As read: **3.1** kV
